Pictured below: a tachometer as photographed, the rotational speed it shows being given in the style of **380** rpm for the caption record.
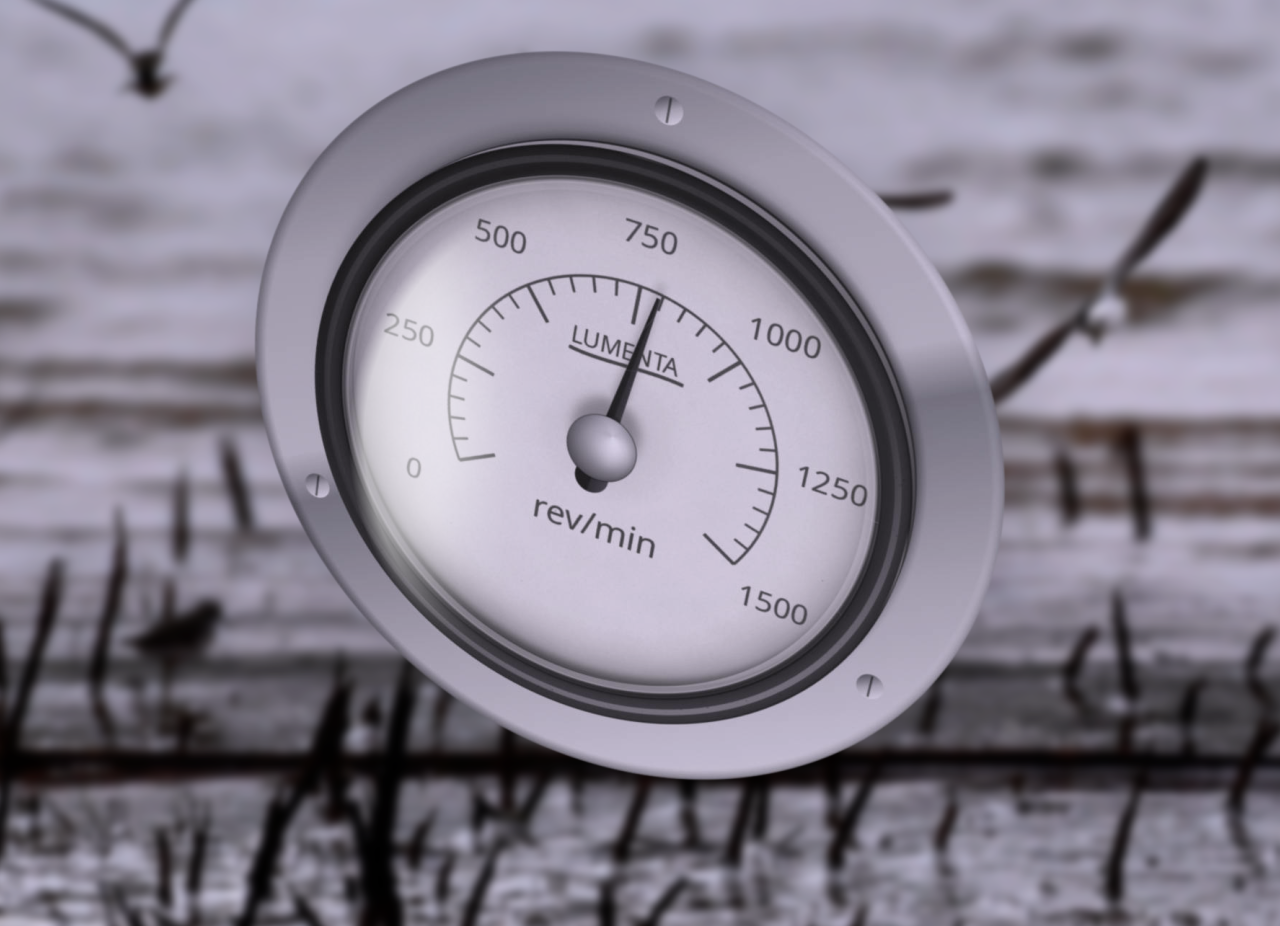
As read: **800** rpm
